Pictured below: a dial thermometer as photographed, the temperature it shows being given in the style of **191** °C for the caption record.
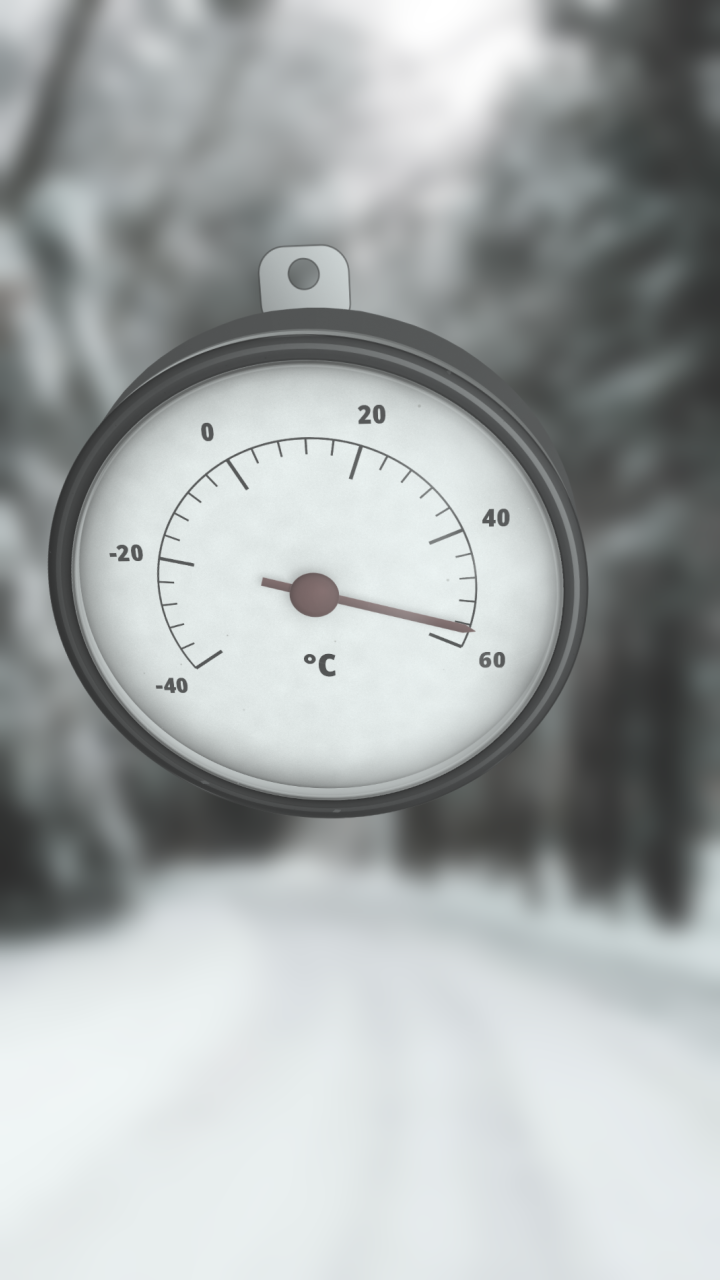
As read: **56** °C
